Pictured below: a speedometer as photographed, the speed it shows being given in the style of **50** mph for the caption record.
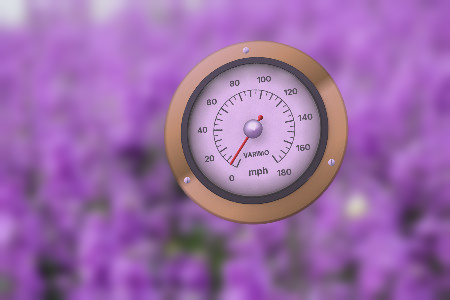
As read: **5** mph
